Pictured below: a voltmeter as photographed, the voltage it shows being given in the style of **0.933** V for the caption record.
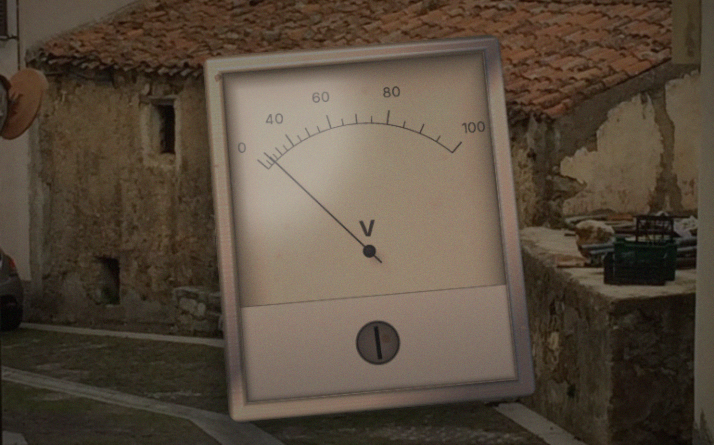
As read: **20** V
